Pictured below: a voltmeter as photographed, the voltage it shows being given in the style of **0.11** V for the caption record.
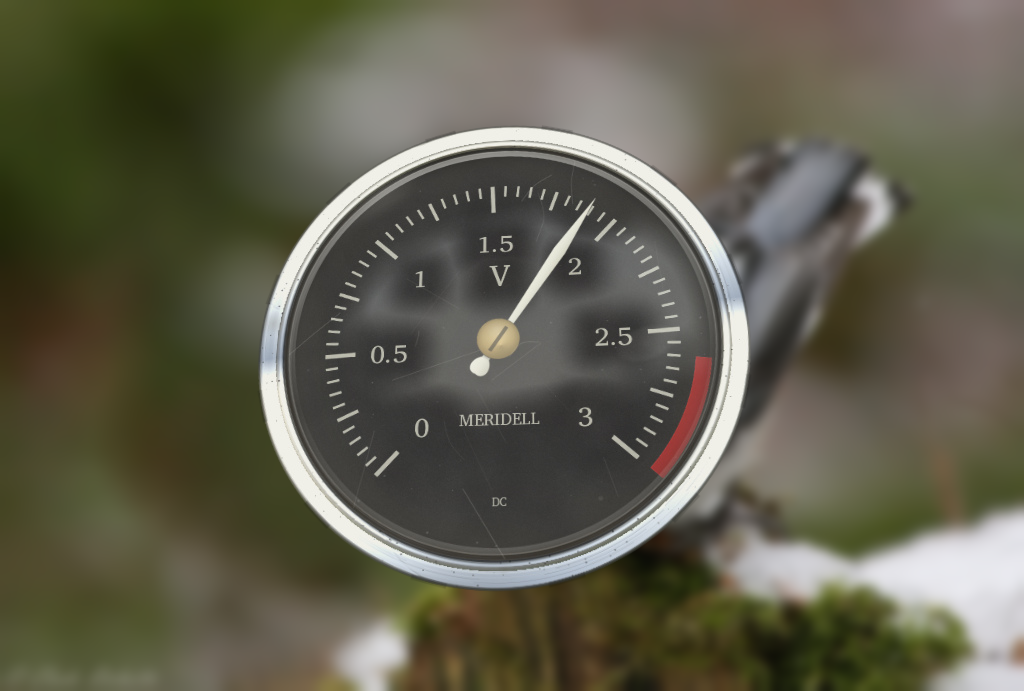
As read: **1.9** V
